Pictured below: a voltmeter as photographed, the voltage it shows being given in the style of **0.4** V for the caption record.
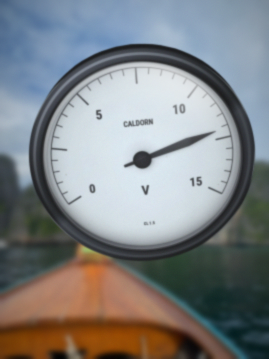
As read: **12** V
